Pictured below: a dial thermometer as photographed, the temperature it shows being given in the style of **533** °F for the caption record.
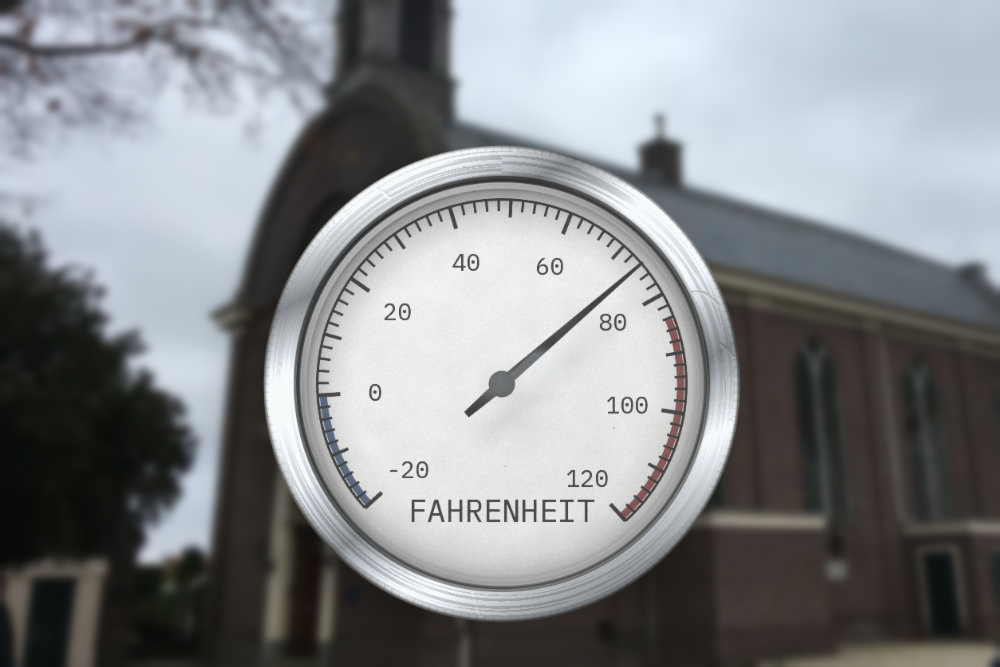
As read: **74** °F
